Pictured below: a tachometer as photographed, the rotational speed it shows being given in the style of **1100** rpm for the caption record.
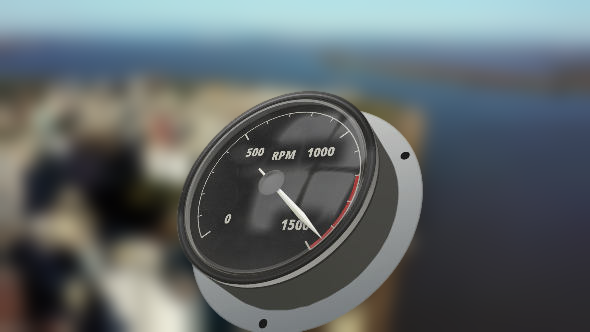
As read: **1450** rpm
